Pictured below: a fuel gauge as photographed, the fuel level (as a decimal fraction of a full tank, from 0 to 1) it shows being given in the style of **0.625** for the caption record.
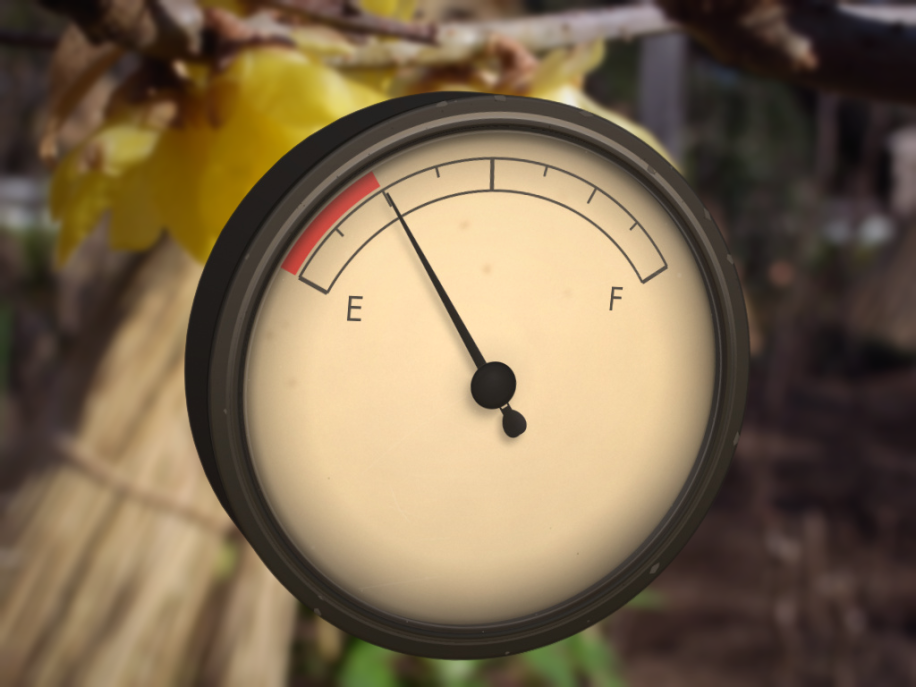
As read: **0.25**
